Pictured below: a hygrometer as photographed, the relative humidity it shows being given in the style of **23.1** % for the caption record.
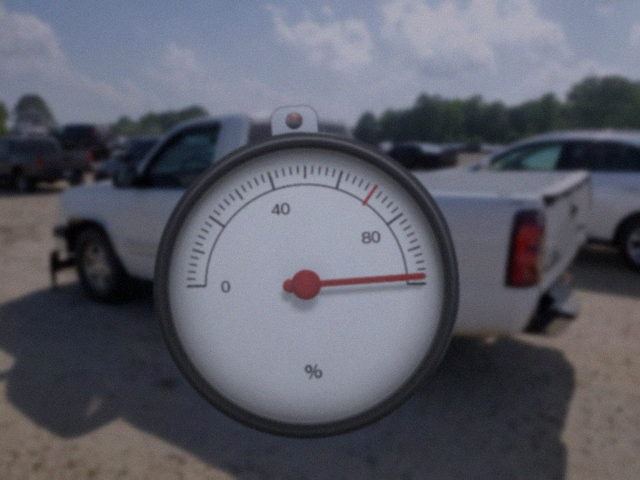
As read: **98** %
